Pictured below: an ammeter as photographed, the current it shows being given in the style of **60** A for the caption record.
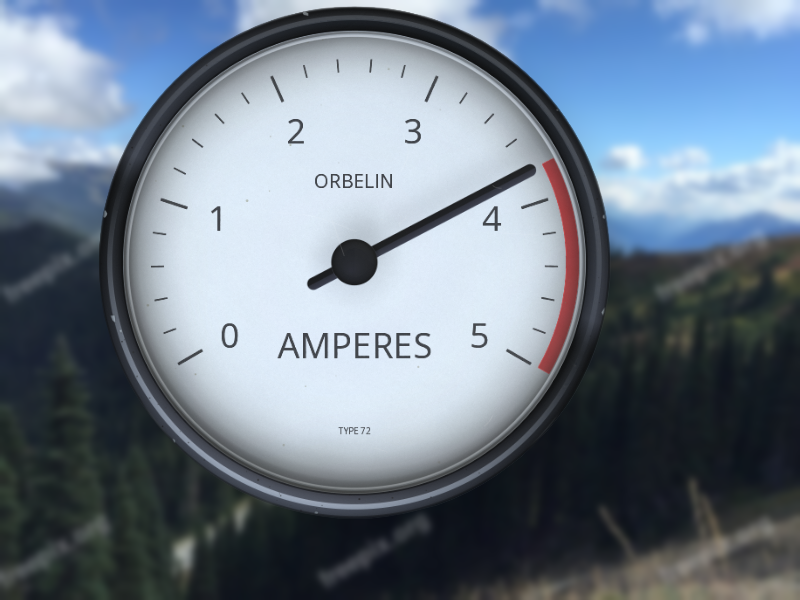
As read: **3.8** A
